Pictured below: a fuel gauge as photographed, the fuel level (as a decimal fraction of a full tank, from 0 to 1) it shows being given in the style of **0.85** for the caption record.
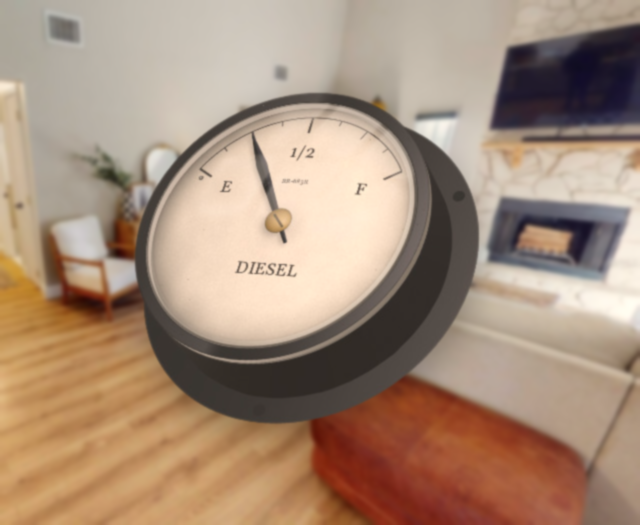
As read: **0.25**
